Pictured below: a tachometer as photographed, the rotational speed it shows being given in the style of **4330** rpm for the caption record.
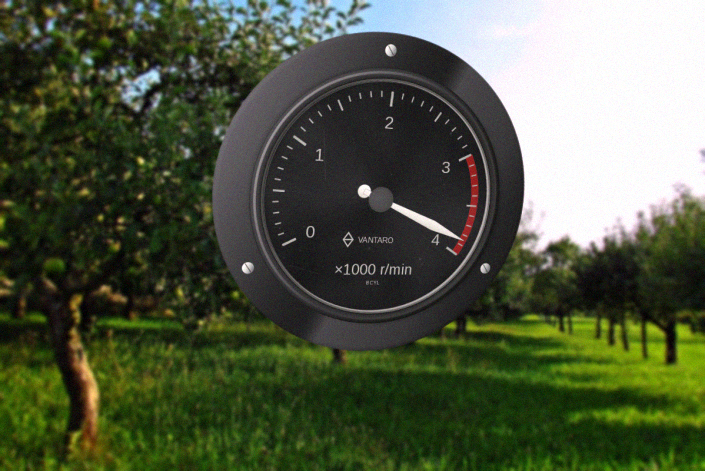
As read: **3850** rpm
